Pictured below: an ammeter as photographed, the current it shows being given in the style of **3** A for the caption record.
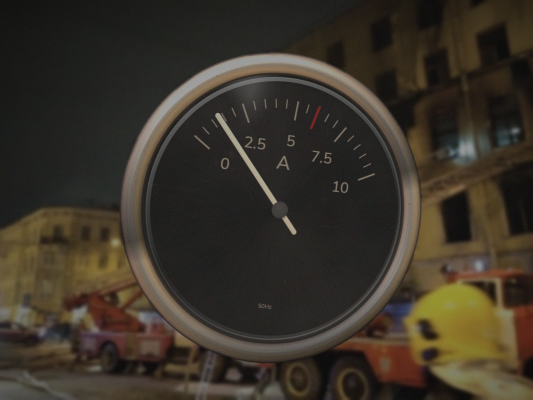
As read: **1.25** A
